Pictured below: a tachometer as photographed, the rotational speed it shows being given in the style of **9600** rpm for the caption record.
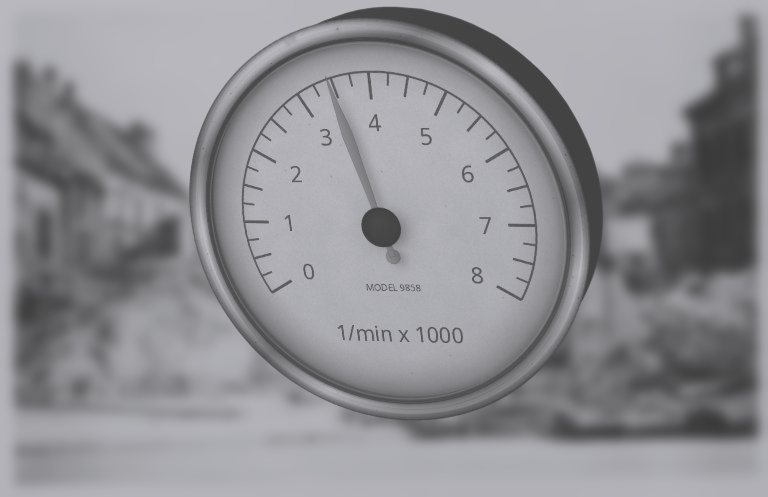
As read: **3500** rpm
